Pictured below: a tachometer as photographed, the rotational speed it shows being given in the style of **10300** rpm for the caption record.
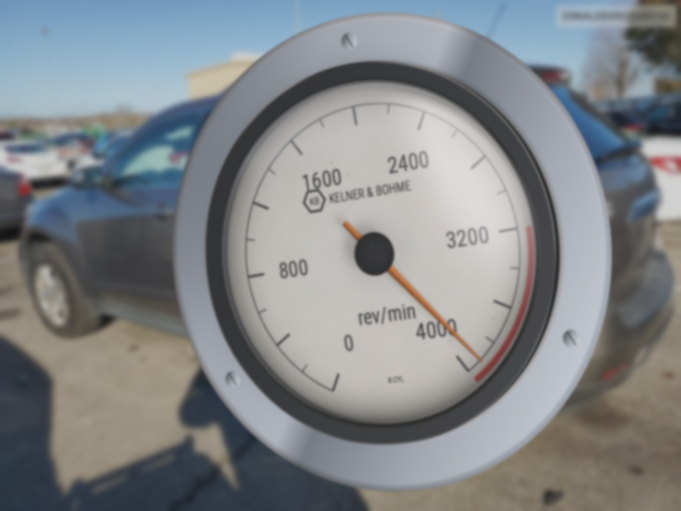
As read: **3900** rpm
